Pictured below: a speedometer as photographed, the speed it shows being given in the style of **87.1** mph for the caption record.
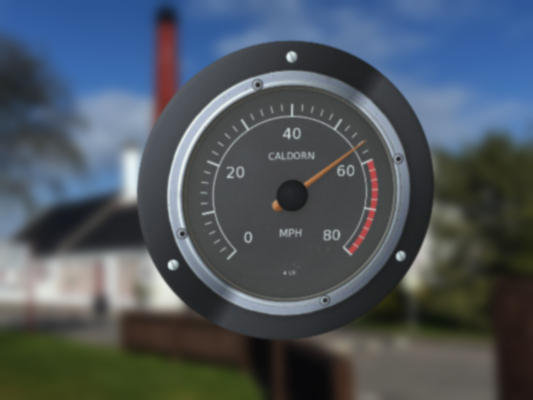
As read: **56** mph
